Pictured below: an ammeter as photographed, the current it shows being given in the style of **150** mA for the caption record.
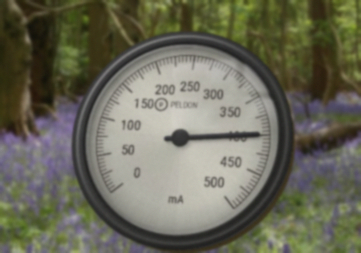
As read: **400** mA
